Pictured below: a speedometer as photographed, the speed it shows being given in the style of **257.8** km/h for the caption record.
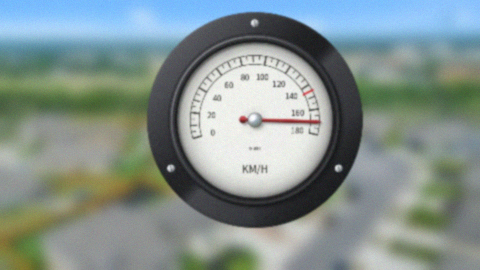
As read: **170** km/h
